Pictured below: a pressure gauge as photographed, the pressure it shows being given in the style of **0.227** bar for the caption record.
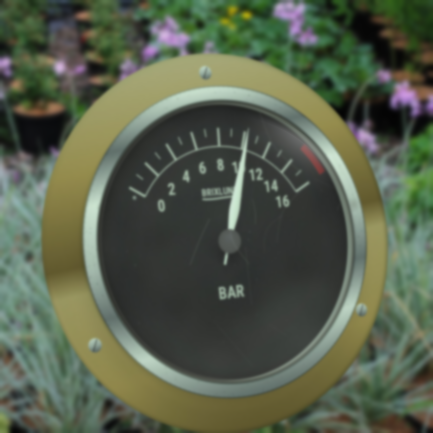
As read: **10** bar
